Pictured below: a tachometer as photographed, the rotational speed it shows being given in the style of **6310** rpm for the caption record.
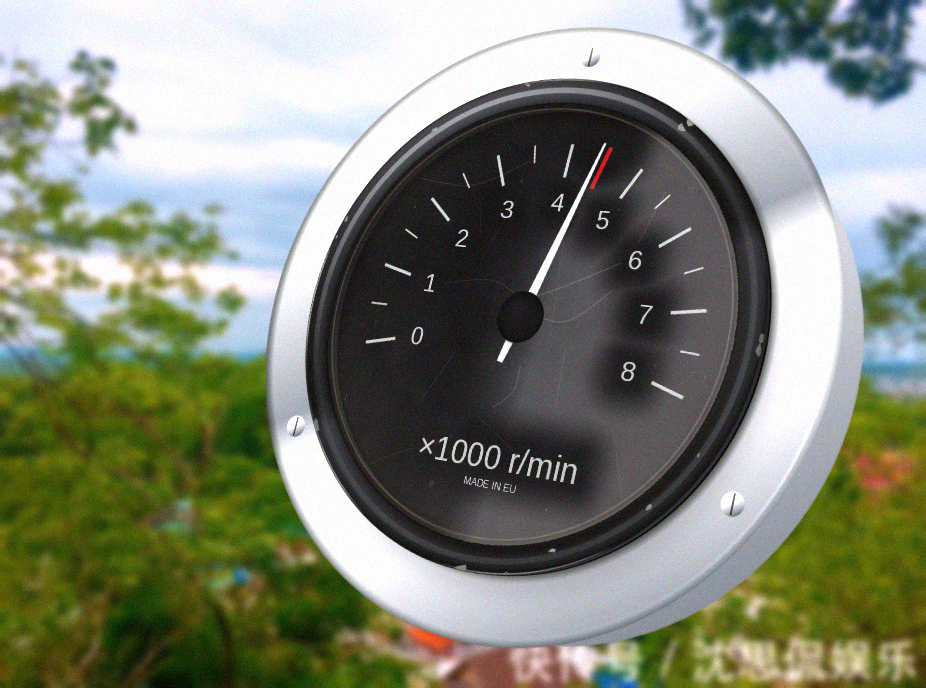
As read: **4500** rpm
